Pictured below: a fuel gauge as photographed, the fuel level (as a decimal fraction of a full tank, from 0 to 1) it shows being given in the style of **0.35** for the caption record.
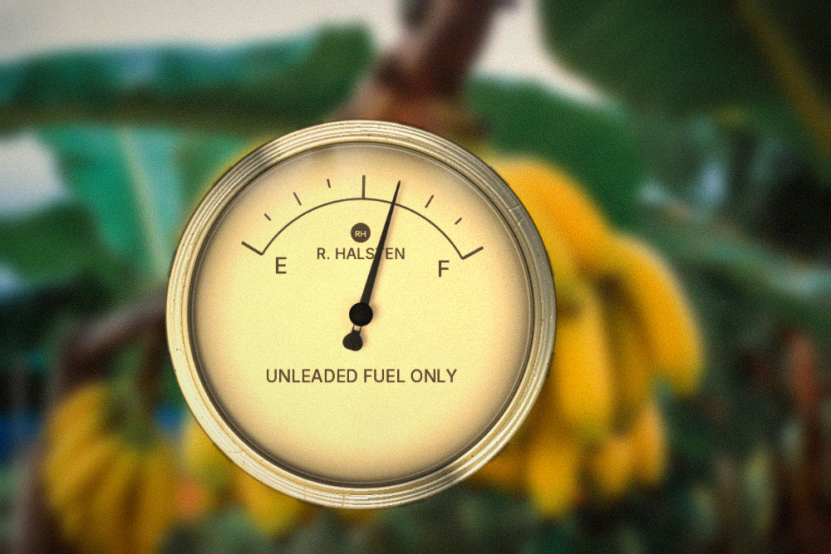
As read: **0.625**
